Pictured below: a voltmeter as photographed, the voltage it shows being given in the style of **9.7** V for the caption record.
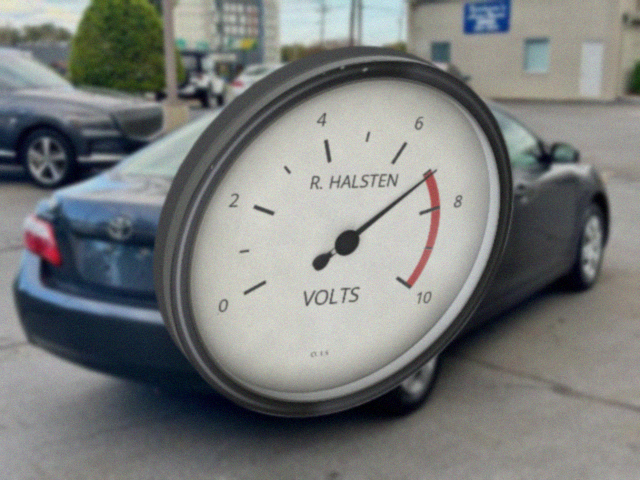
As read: **7** V
